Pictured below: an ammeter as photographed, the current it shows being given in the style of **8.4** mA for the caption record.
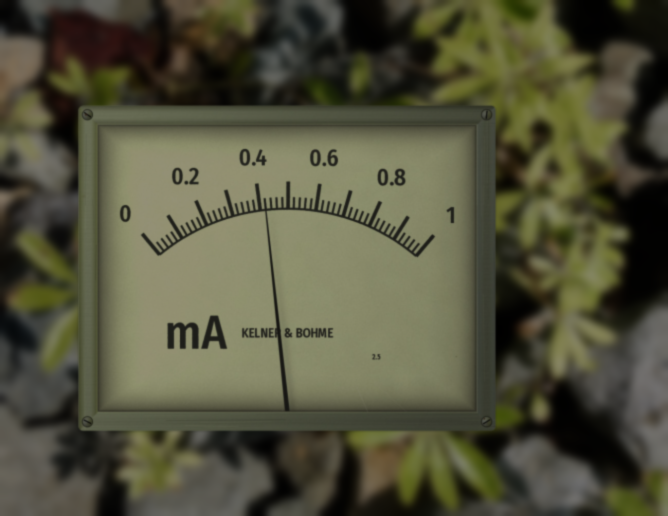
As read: **0.42** mA
